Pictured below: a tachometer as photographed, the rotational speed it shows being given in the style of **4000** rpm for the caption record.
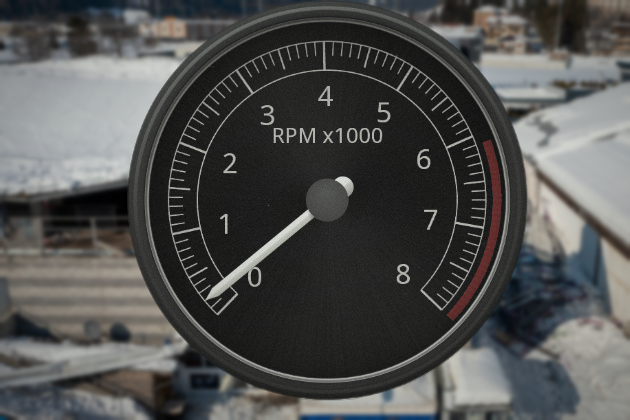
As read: **200** rpm
